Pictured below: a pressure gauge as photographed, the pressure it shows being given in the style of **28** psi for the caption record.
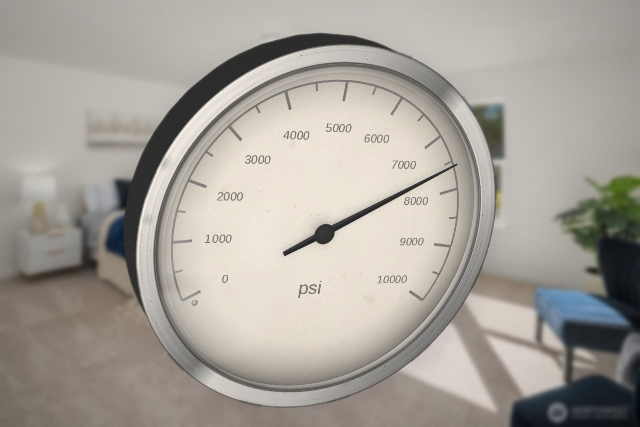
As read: **7500** psi
